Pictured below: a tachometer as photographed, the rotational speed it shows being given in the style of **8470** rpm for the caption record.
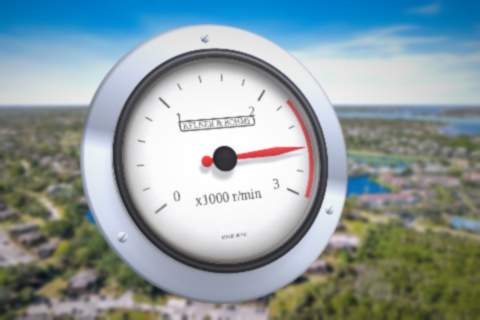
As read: **2600** rpm
